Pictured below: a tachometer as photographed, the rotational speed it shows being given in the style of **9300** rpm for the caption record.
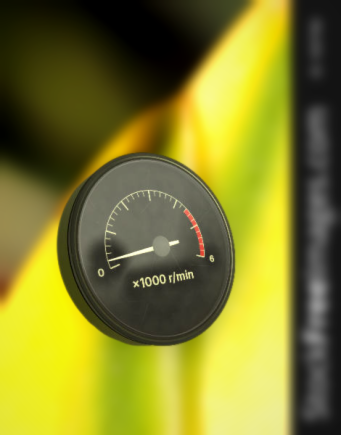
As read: **200** rpm
